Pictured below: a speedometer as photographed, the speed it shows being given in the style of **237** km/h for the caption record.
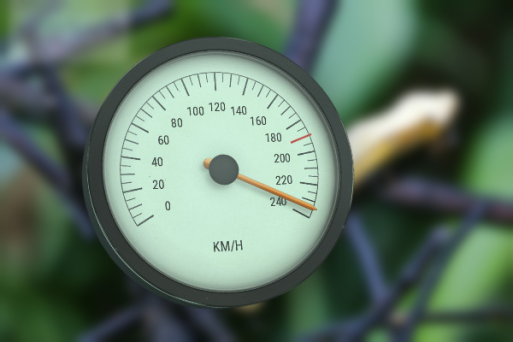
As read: **235** km/h
